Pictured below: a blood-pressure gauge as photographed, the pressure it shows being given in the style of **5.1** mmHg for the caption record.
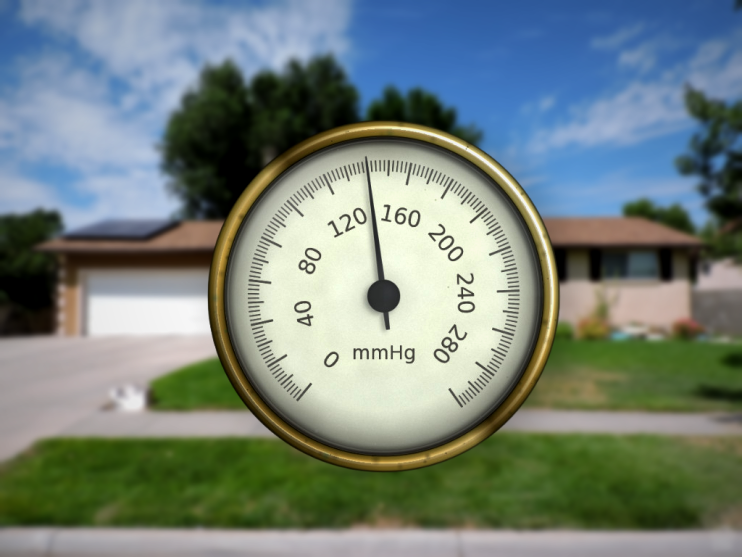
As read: **140** mmHg
